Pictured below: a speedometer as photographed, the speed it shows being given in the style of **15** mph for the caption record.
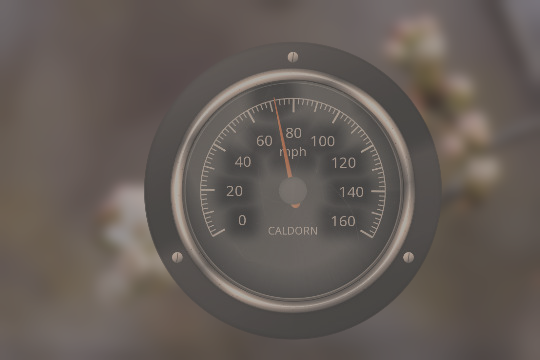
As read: **72** mph
